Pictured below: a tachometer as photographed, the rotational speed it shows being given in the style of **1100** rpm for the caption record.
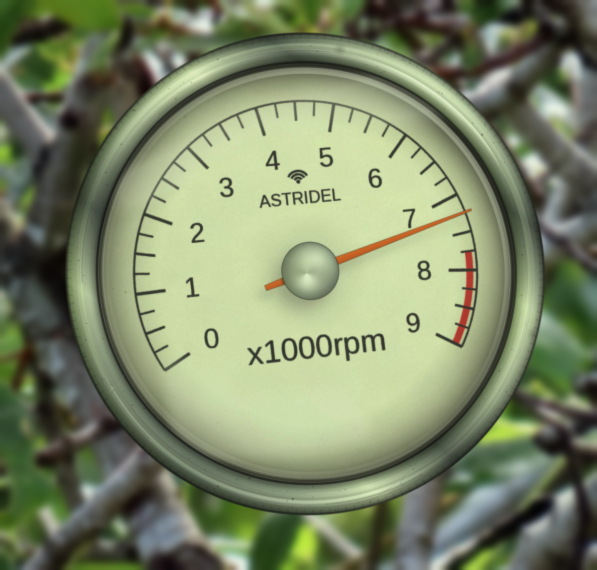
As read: **7250** rpm
